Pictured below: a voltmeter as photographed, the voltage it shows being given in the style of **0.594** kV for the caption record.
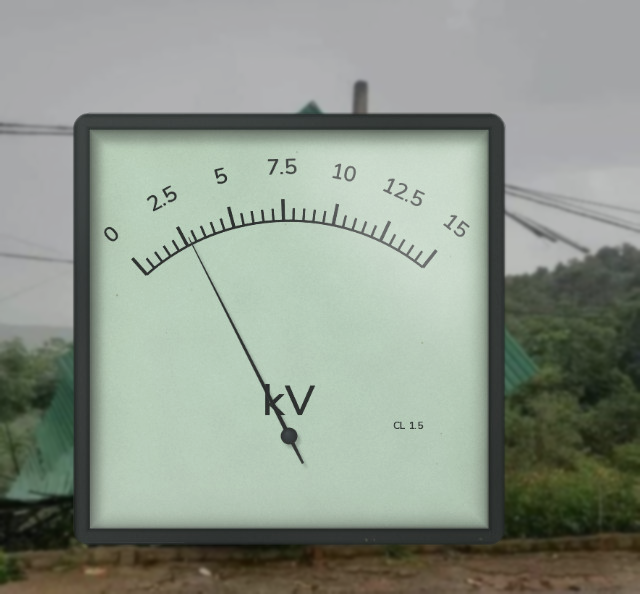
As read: **2.75** kV
